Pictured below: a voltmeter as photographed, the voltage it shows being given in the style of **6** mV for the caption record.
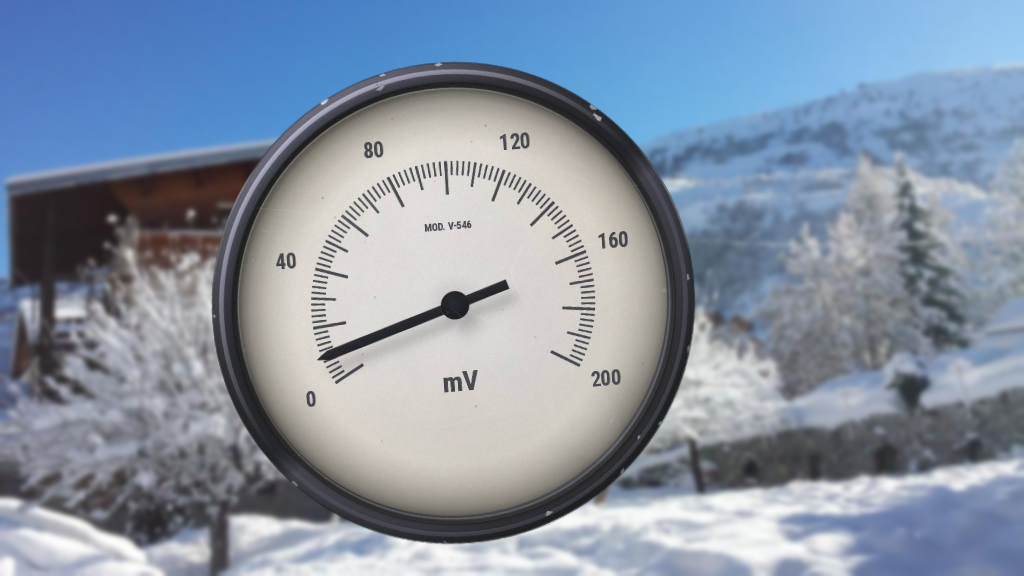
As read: **10** mV
